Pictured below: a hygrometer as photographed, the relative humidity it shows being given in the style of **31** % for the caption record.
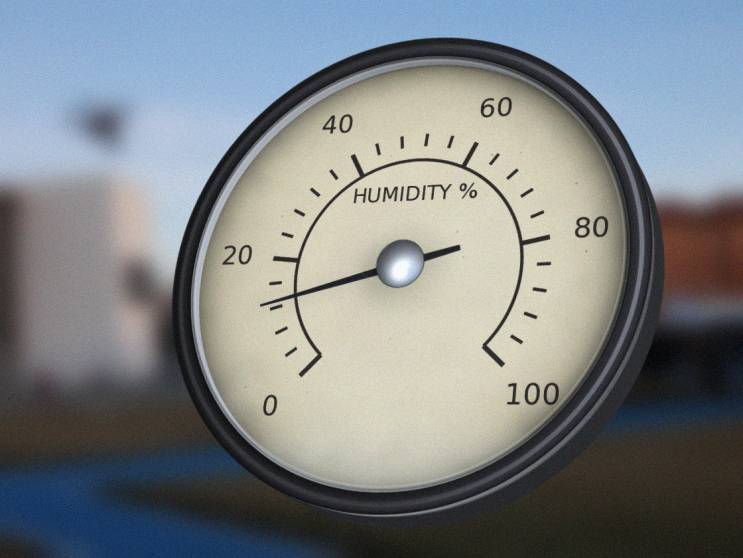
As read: **12** %
